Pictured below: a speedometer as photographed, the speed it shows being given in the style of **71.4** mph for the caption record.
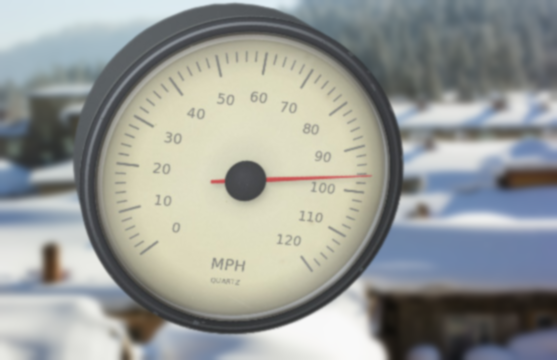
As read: **96** mph
